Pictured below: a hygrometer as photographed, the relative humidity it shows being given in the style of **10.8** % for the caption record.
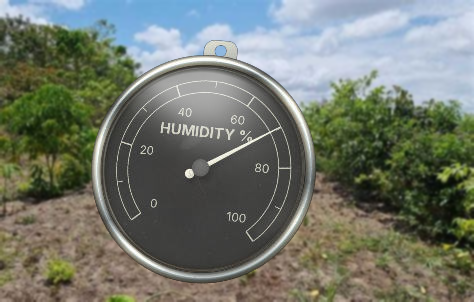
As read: **70** %
